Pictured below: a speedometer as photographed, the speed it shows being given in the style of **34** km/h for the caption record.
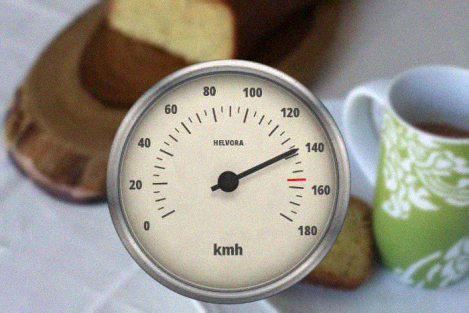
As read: **137.5** km/h
